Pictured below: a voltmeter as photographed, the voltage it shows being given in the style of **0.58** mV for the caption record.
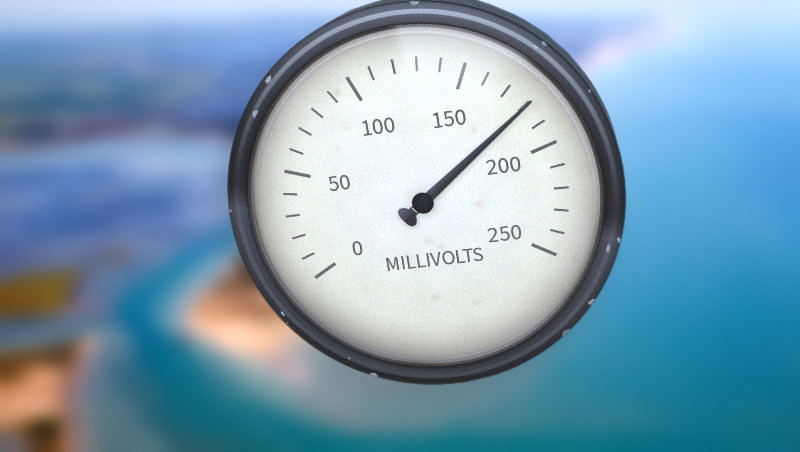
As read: **180** mV
